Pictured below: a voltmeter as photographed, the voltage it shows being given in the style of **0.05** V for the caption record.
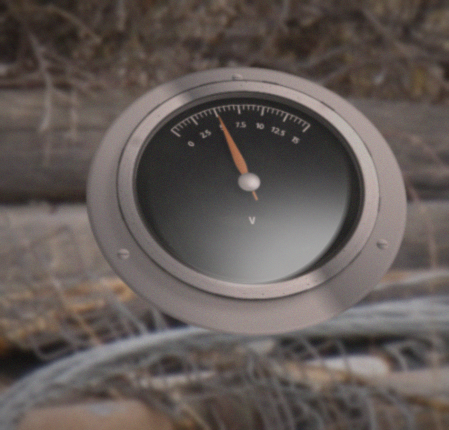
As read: **5** V
